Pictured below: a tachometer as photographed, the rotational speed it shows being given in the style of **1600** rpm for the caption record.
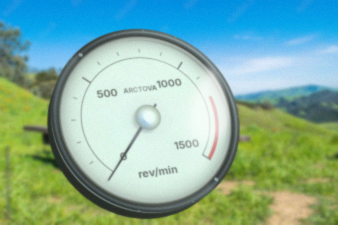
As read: **0** rpm
